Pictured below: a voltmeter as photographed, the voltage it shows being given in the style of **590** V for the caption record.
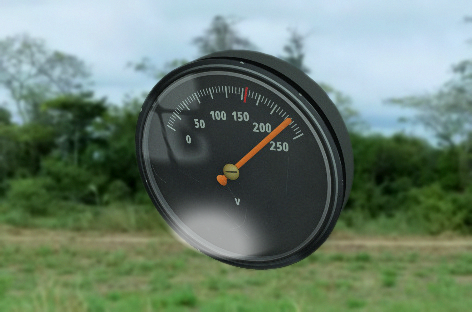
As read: **225** V
